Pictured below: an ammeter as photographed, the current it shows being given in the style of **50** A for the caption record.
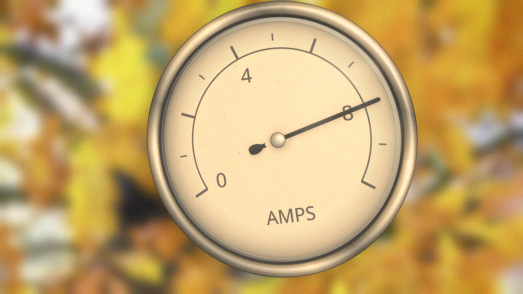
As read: **8** A
